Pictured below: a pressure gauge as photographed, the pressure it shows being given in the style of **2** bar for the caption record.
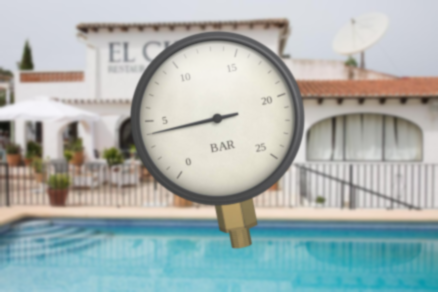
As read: **4** bar
